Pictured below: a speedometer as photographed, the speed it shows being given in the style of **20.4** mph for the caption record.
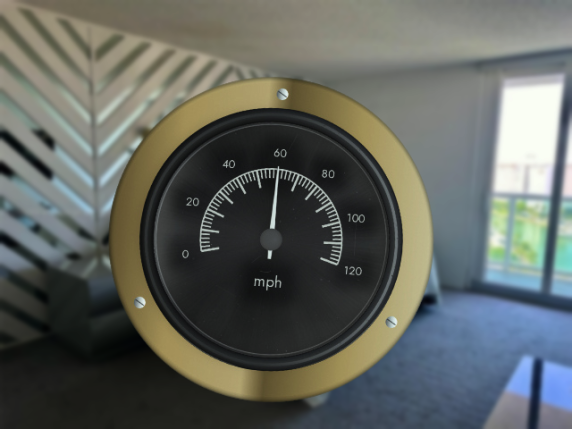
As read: **60** mph
